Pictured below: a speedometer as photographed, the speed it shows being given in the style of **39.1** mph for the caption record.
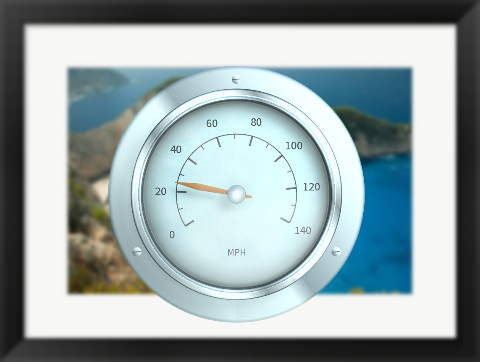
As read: **25** mph
